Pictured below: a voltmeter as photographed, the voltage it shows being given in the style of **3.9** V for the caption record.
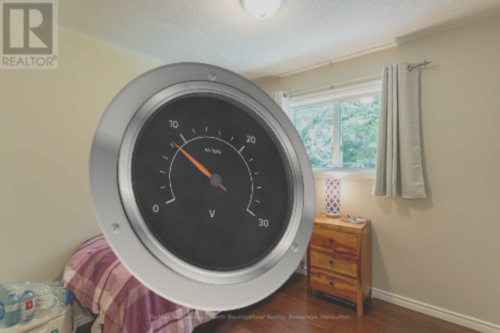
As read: **8** V
